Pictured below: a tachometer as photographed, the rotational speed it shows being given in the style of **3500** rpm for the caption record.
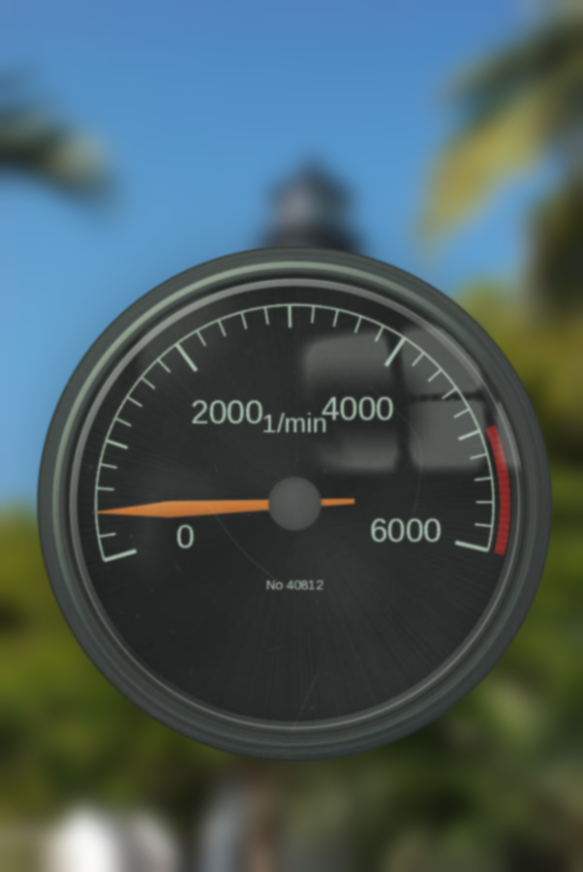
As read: **400** rpm
